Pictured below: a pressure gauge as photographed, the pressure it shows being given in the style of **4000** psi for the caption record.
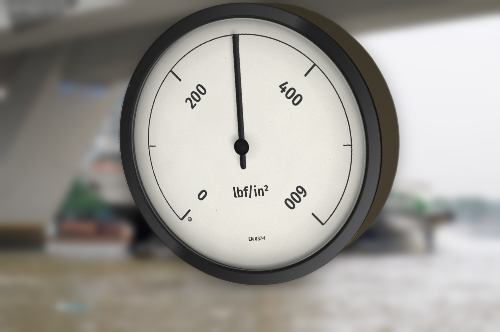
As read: **300** psi
